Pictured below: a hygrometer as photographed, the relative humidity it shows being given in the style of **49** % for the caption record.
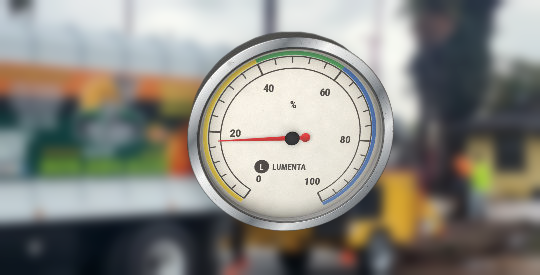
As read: **18** %
